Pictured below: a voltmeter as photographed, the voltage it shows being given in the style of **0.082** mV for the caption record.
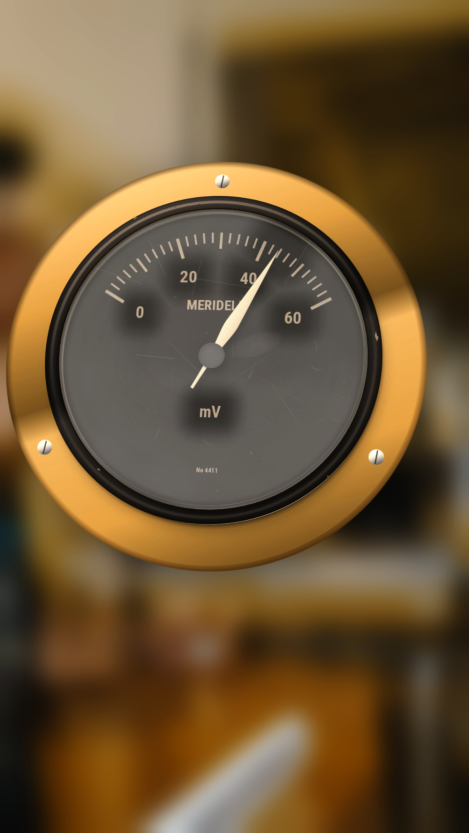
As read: **44** mV
